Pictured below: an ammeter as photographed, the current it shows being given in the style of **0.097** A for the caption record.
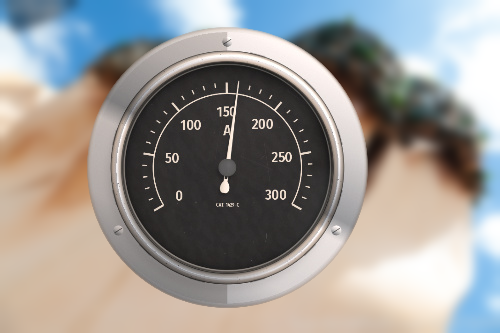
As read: **160** A
